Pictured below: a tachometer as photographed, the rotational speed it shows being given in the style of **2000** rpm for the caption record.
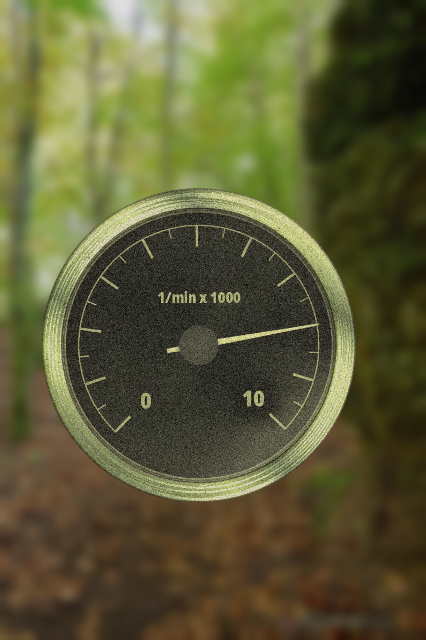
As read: **8000** rpm
